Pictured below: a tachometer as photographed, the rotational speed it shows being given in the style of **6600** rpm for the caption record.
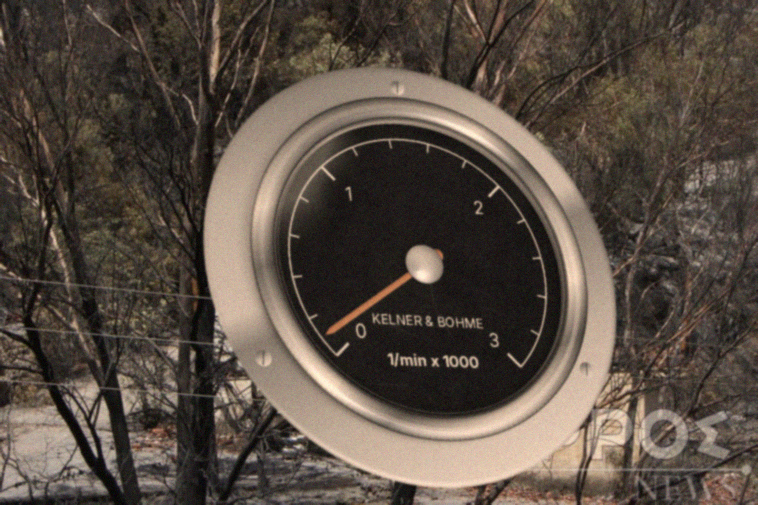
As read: **100** rpm
